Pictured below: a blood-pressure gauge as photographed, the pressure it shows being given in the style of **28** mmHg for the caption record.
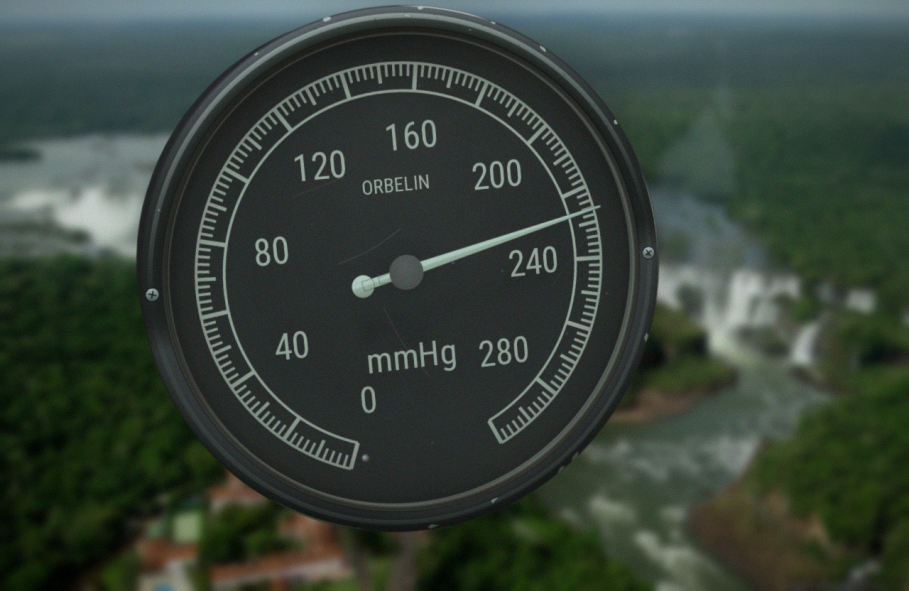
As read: **226** mmHg
